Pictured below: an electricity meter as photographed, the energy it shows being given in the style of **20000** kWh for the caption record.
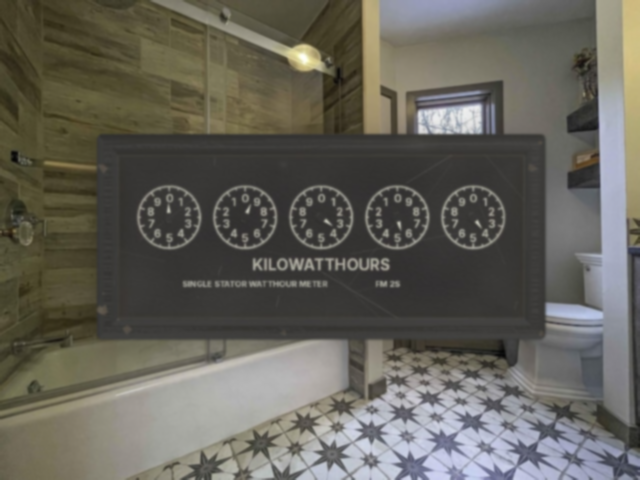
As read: **99354** kWh
